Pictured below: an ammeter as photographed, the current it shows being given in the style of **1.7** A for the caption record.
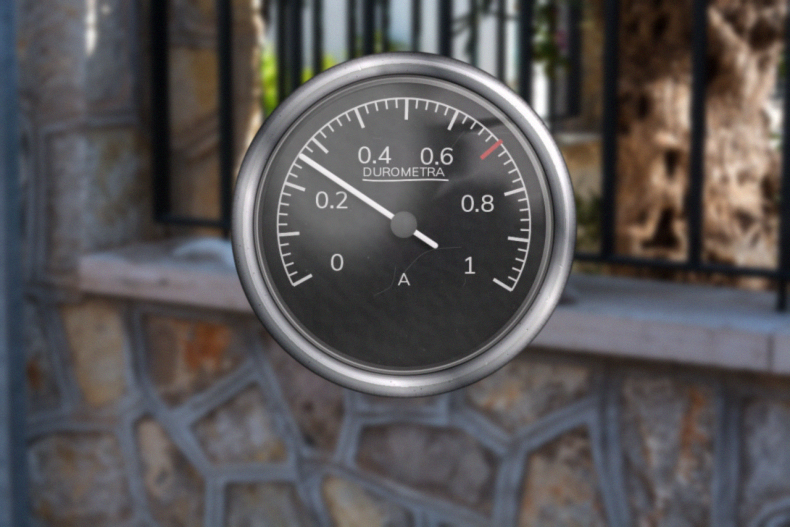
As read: **0.26** A
